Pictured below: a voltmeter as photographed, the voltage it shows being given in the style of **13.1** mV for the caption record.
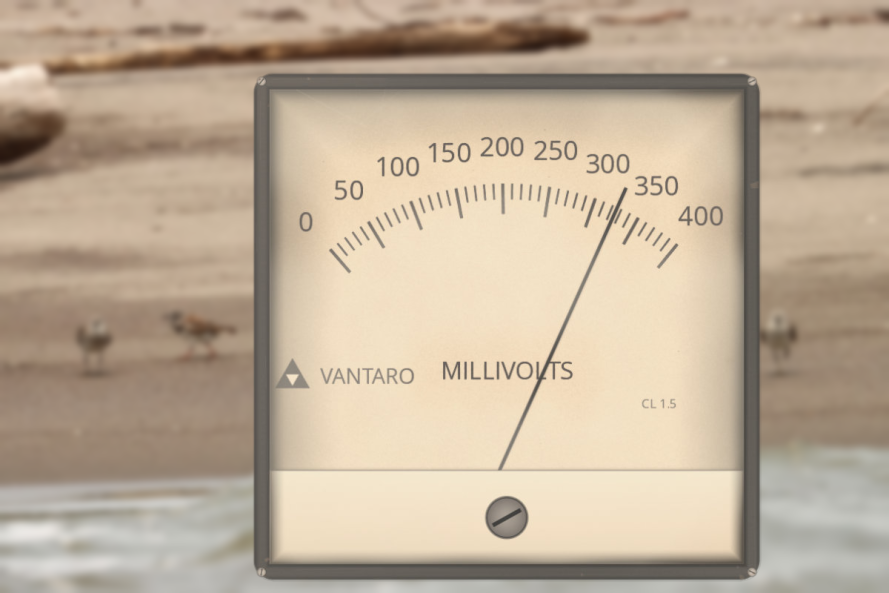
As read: **325** mV
